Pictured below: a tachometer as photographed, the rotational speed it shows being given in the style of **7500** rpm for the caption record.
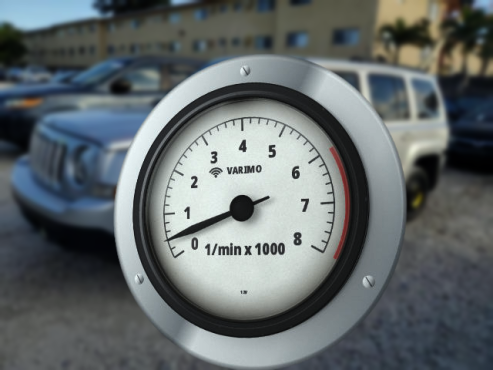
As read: **400** rpm
